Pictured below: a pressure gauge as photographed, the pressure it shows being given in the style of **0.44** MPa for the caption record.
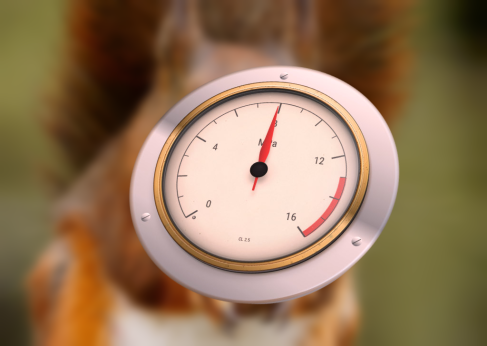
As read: **8** MPa
